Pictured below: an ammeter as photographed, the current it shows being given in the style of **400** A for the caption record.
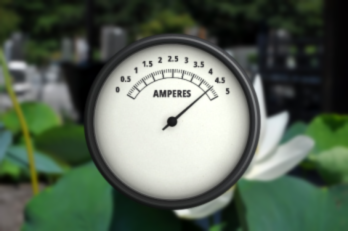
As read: **4.5** A
